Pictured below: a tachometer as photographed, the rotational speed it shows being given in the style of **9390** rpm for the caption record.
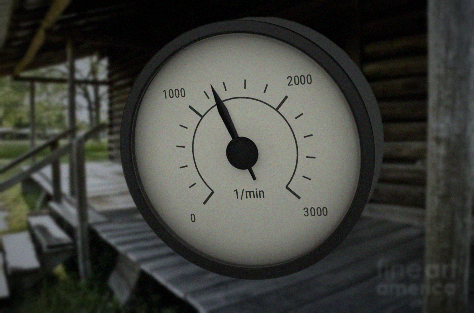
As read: **1300** rpm
